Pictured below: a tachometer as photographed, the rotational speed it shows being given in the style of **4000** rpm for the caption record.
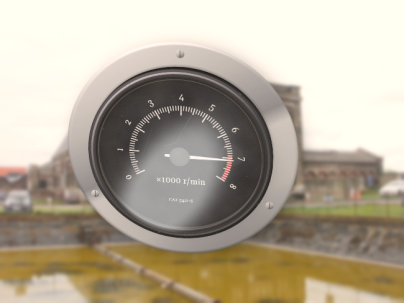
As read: **7000** rpm
